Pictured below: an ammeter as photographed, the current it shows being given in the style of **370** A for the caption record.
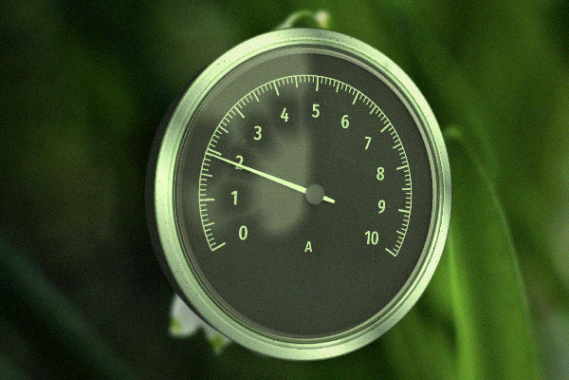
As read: **1.9** A
